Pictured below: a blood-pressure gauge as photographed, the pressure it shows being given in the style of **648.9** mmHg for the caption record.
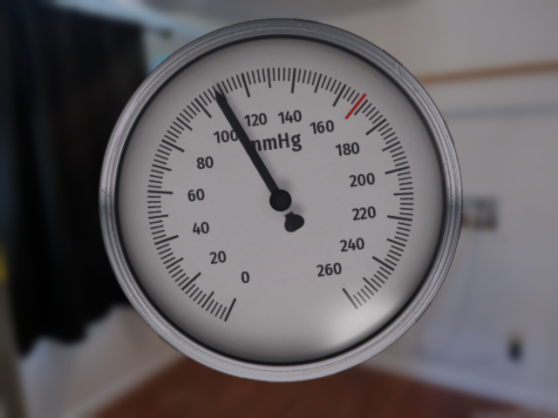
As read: **108** mmHg
